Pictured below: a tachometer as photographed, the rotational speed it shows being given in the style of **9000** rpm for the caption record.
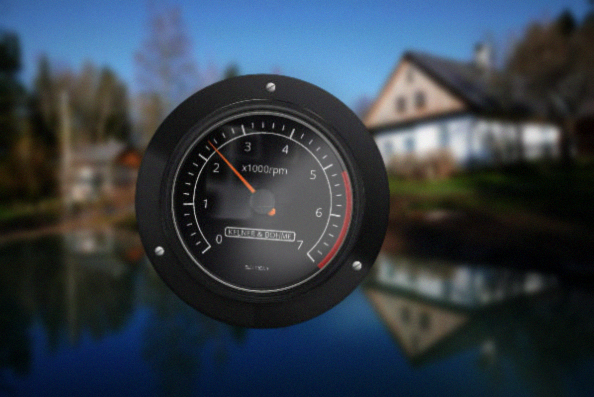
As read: **2300** rpm
